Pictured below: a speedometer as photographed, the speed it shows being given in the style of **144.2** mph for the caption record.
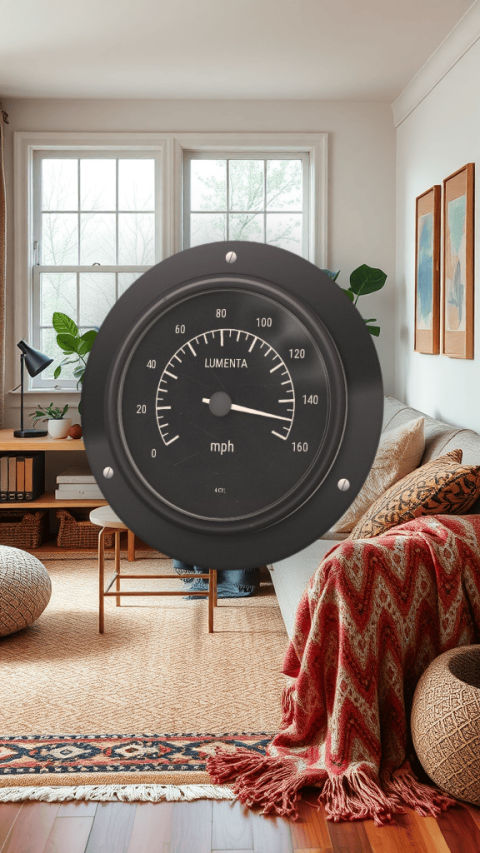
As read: **150** mph
